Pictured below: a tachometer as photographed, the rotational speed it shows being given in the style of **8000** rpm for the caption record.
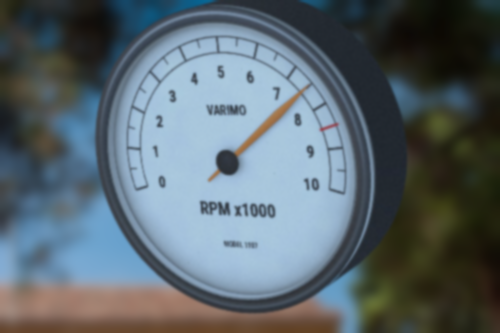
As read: **7500** rpm
